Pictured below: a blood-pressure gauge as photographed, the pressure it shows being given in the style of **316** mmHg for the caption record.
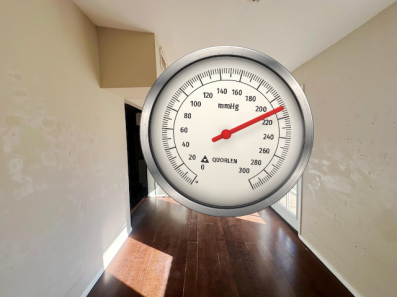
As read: **210** mmHg
